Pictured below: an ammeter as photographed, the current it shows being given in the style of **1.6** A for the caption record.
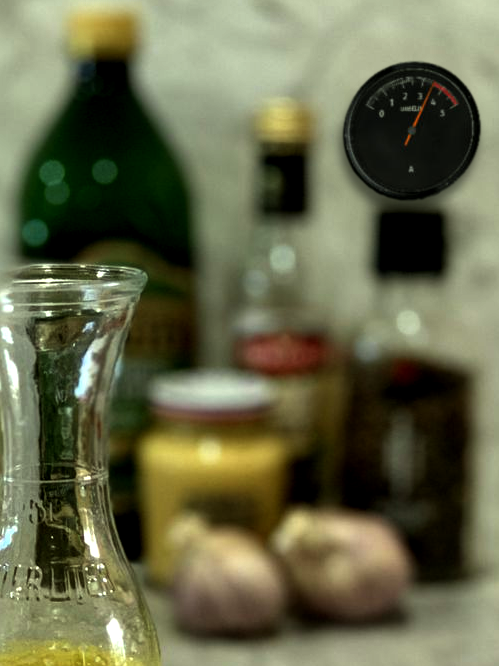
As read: **3.5** A
